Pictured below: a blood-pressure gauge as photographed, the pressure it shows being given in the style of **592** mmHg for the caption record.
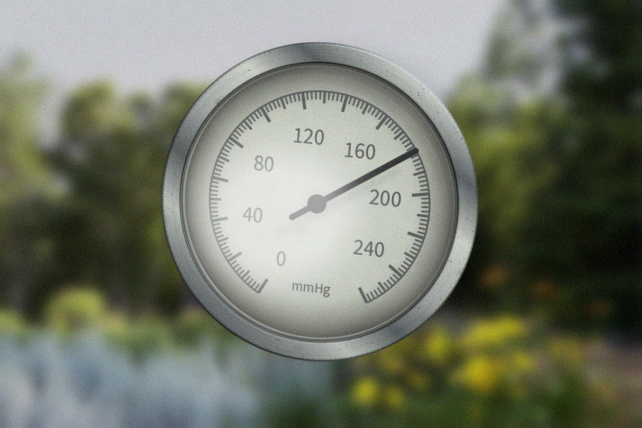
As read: **180** mmHg
